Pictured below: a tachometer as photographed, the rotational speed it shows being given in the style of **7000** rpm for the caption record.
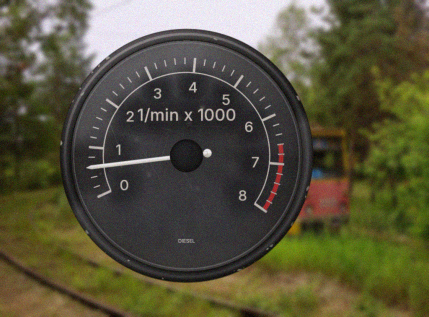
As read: **600** rpm
